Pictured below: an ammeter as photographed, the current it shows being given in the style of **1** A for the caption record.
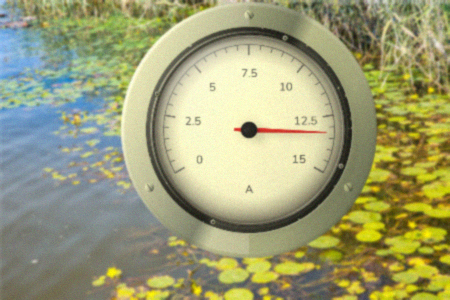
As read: **13.25** A
